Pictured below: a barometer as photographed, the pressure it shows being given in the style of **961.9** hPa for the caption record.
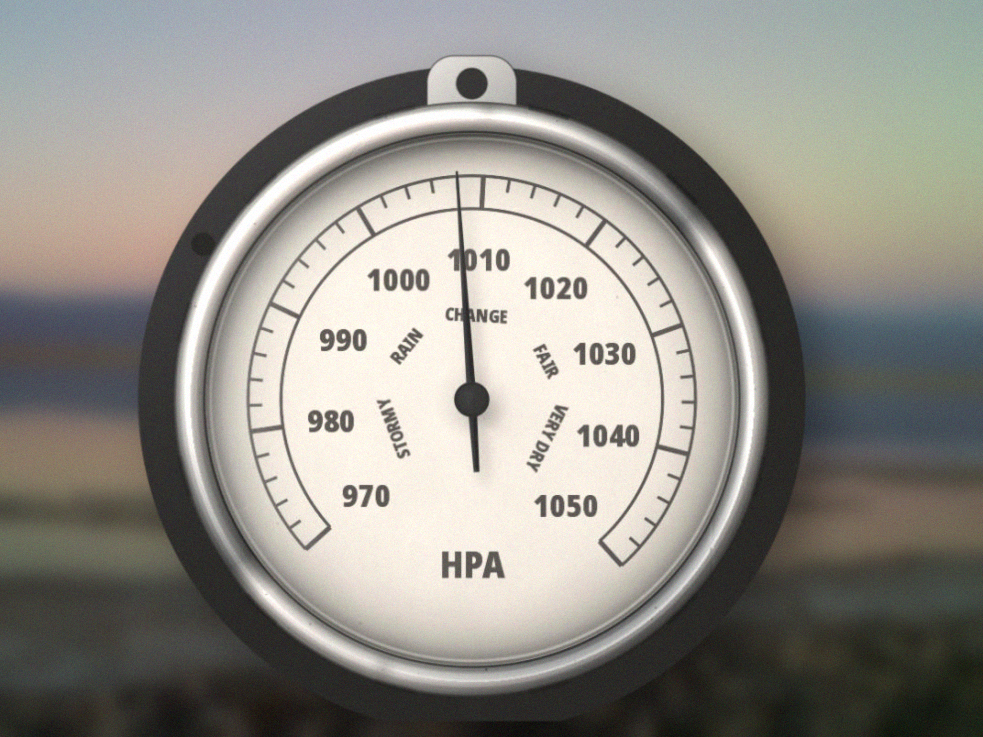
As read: **1008** hPa
